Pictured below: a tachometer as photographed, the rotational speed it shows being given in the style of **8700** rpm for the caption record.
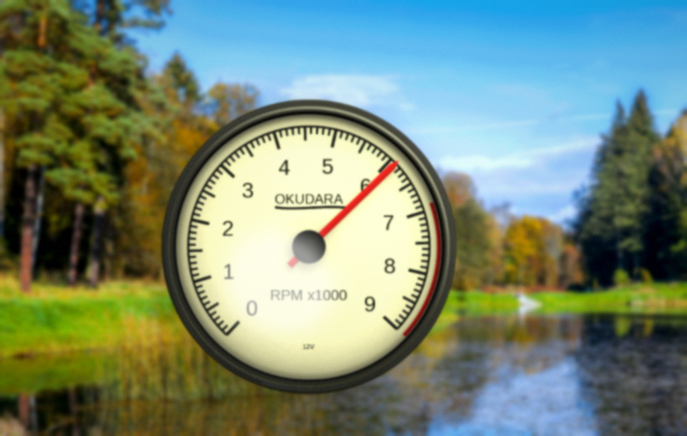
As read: **6100** rpm
